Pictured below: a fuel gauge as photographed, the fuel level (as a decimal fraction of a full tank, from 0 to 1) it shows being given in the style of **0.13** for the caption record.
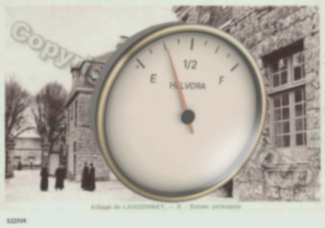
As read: **0.25**
